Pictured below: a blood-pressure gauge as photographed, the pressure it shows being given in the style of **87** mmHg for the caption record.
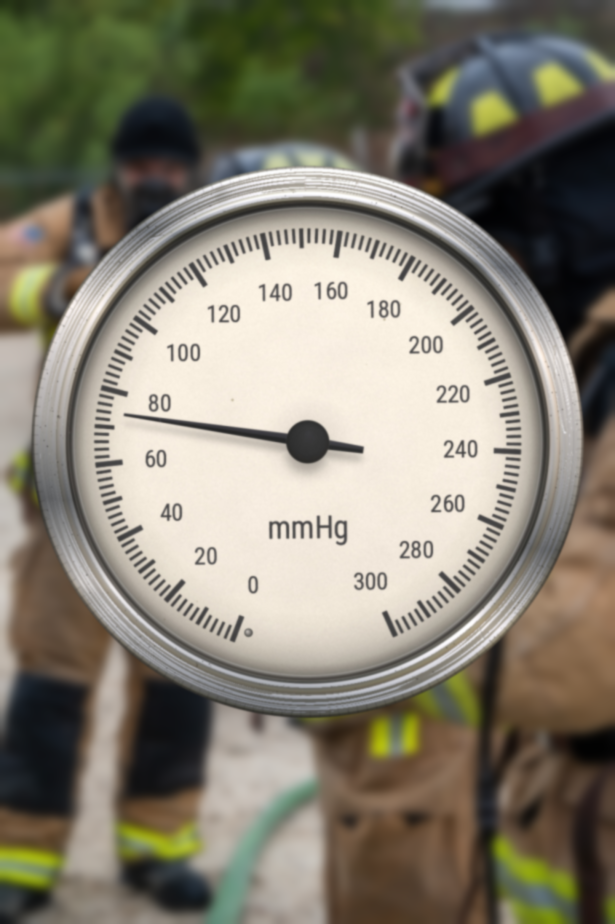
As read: **74** mmHg
